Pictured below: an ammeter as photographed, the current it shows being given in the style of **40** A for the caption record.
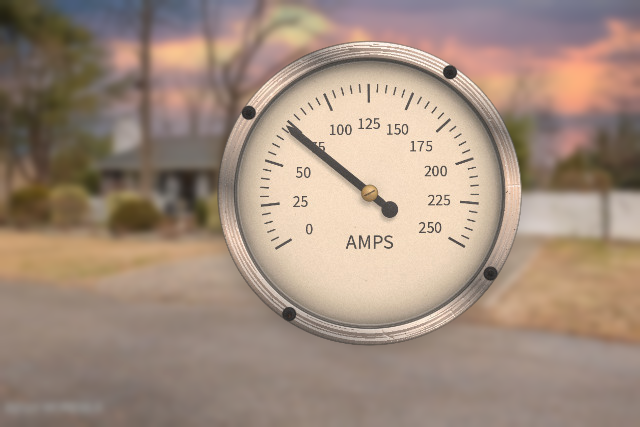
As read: **72.5** A
